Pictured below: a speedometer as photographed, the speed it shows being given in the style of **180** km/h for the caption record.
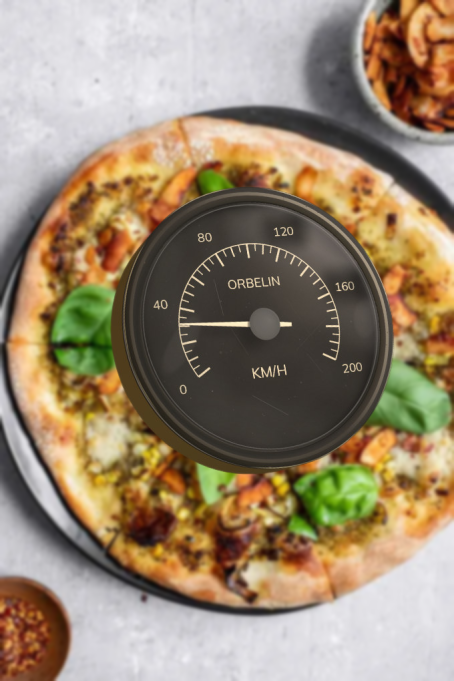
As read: **30** km/h
